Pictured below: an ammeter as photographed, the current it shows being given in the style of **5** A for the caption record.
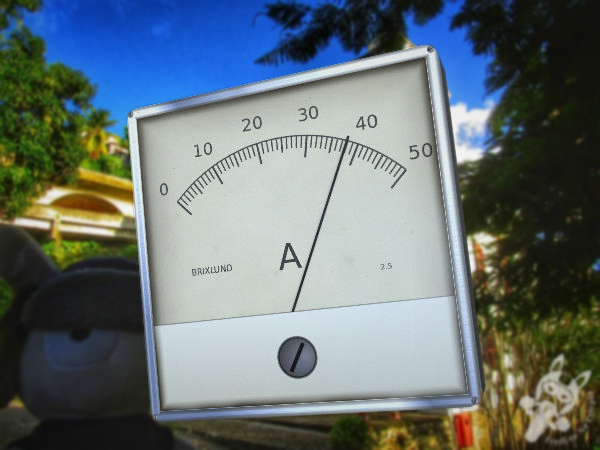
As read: **38** A
